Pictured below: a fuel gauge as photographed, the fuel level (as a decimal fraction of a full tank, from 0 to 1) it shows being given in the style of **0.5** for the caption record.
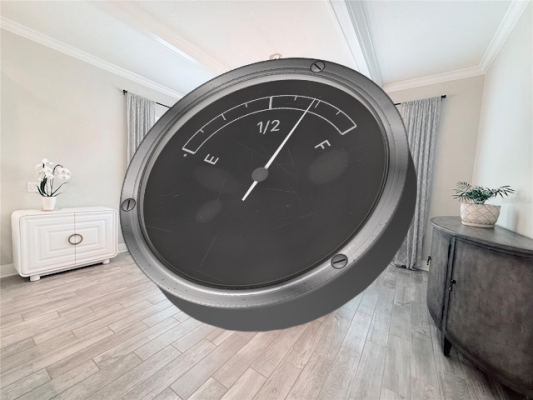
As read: **0.75**
